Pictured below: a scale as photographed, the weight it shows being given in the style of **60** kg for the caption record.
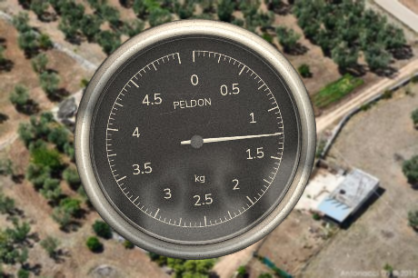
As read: **1.25** kg
